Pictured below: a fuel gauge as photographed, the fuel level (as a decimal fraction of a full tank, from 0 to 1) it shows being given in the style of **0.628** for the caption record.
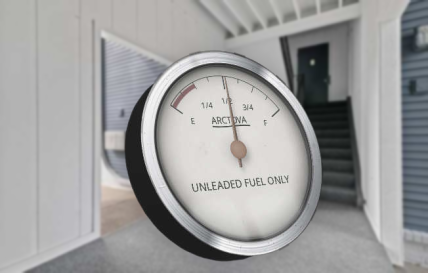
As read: **0.5**
